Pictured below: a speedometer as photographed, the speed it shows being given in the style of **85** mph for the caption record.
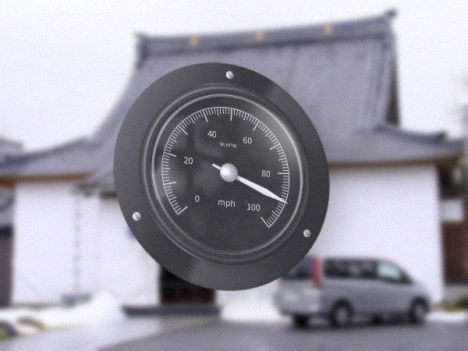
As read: **90** mph
